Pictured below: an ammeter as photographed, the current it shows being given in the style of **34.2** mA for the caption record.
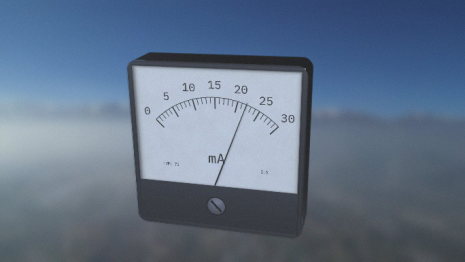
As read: **22** mA
